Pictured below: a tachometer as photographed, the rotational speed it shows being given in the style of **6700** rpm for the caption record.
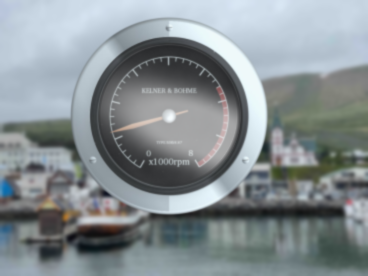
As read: **1200** rpm
